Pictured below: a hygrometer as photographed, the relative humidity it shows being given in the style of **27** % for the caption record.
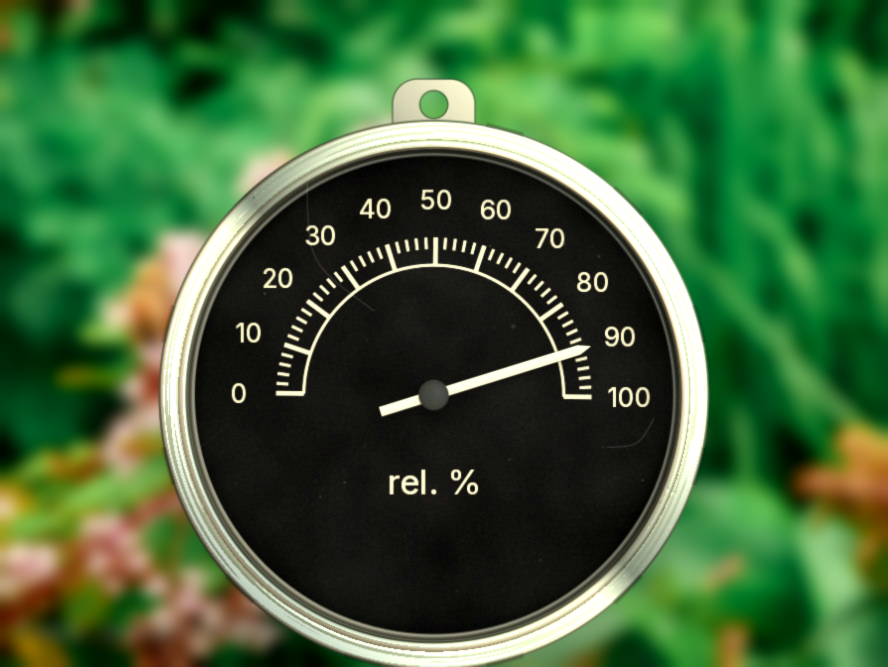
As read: **90** %
